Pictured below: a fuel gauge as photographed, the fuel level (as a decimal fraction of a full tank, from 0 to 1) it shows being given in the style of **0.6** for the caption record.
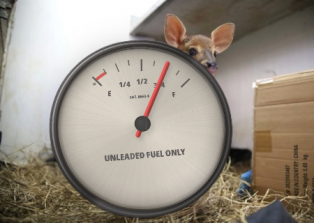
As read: **0.75**
